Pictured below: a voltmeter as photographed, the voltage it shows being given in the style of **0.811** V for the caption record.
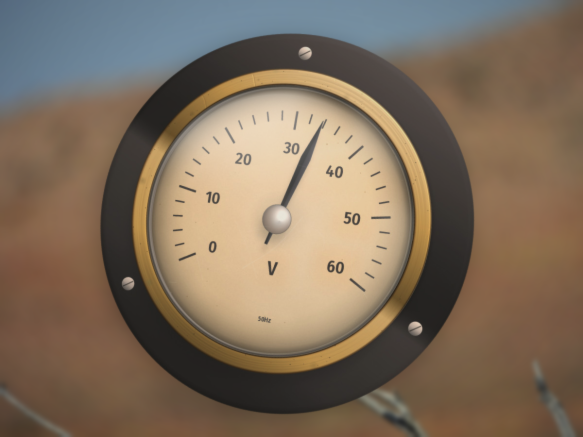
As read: **34** V
